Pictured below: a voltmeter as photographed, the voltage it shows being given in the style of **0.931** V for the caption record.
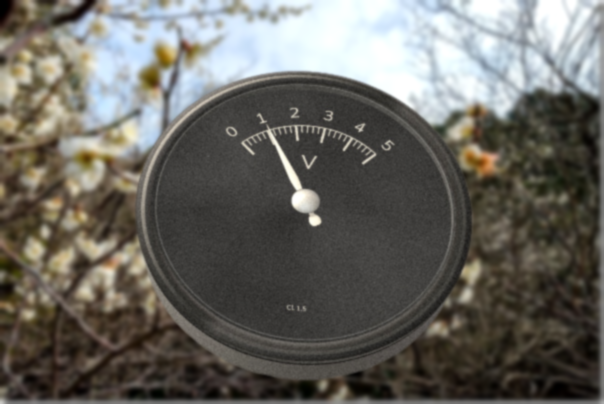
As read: **1** V
